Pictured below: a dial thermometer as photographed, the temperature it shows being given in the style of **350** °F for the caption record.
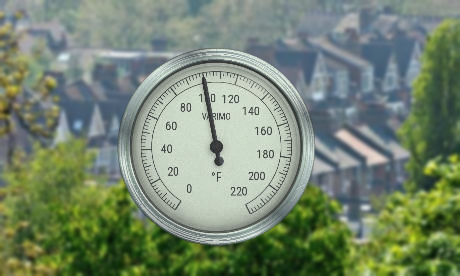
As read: **100** °F
